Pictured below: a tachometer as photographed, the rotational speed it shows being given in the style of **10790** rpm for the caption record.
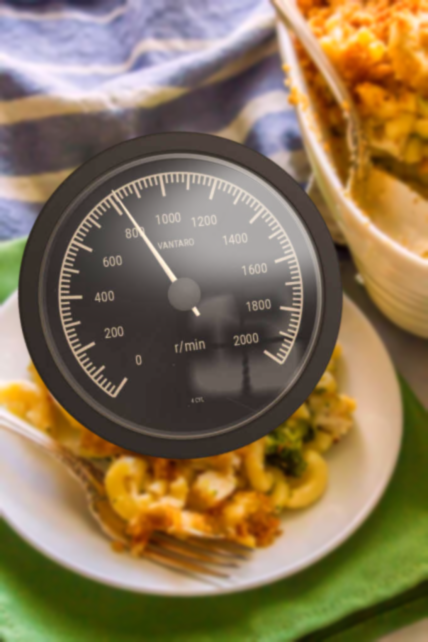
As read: **820** rpm
